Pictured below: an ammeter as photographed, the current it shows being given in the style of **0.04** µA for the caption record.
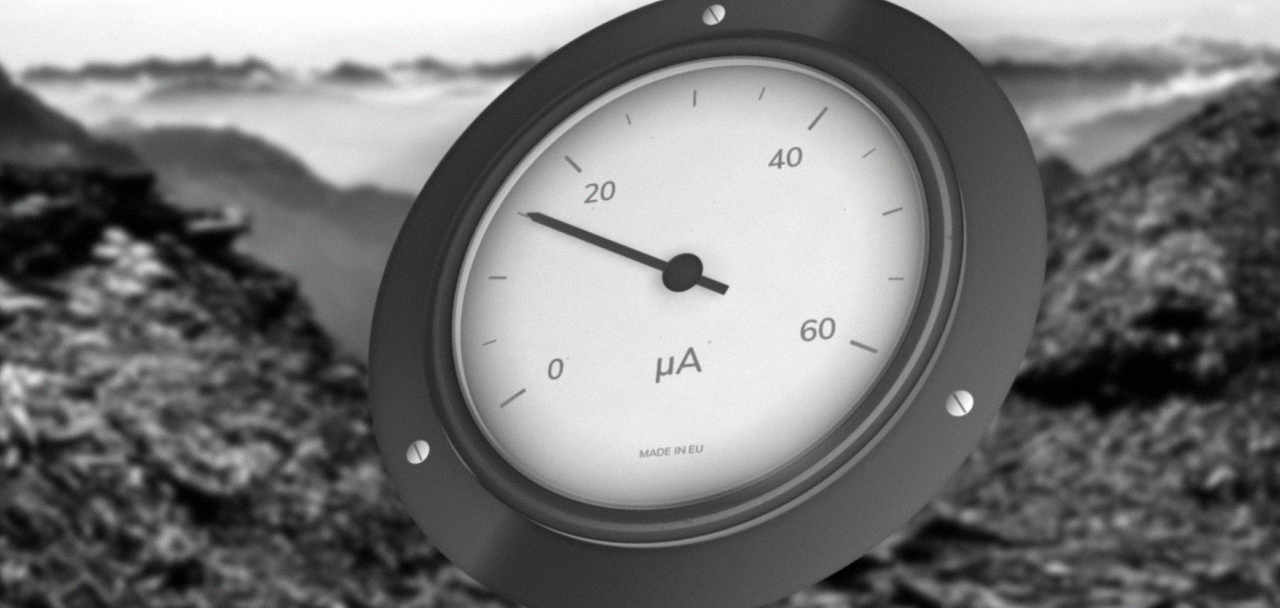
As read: **15** µA
